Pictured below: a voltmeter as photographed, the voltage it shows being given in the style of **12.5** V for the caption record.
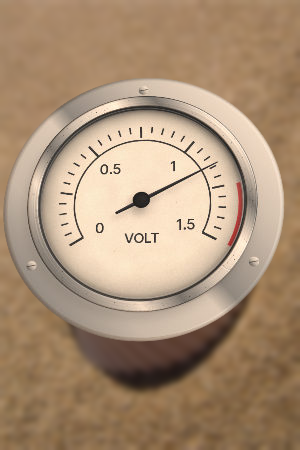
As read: **1.15** V
